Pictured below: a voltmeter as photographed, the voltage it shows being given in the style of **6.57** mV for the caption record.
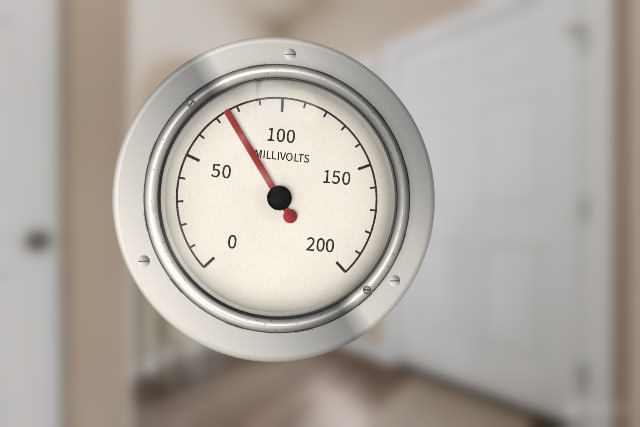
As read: **75** mV
